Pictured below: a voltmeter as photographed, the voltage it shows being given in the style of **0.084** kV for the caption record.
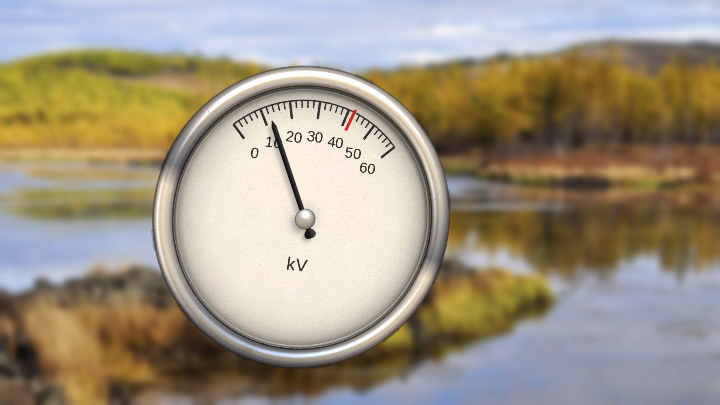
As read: **12** kV
